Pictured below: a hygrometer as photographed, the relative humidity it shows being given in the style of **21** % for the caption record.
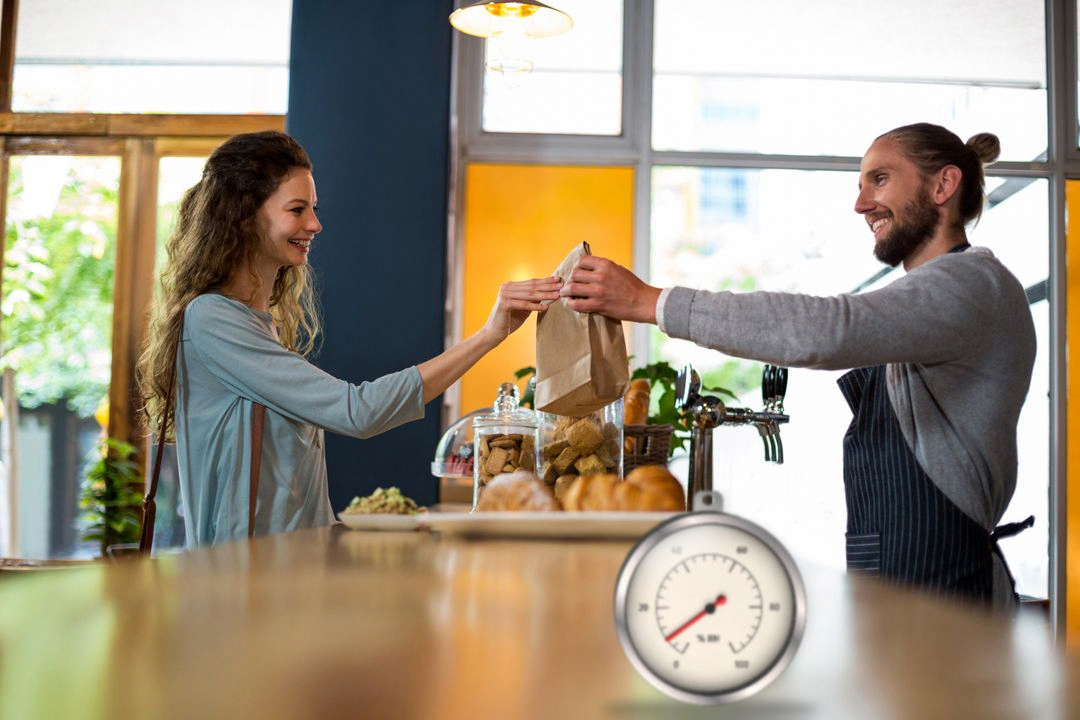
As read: **8** %
